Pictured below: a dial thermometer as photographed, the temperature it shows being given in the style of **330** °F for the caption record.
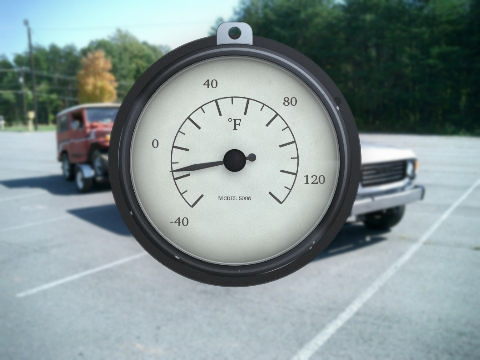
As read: **-15** °F
